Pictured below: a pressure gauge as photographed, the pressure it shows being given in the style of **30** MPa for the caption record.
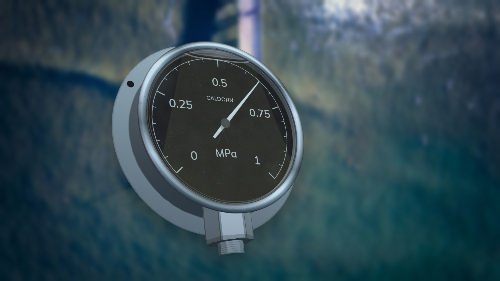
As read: **0.65** MPa
